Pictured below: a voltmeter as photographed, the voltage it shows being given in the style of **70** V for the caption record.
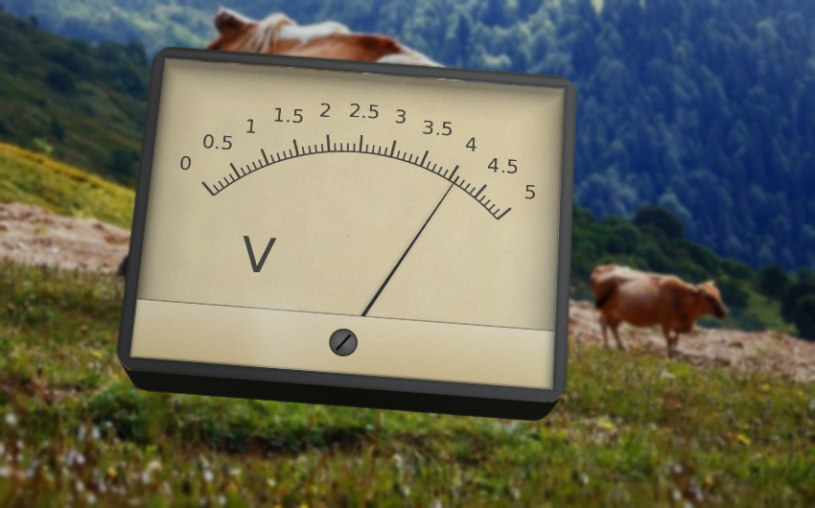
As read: **4.1** V
